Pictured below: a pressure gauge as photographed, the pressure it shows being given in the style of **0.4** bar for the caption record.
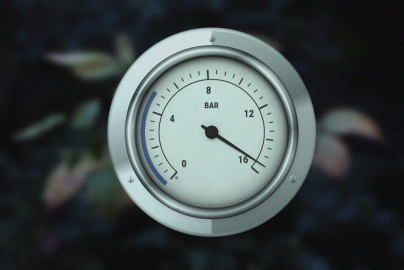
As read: **15.5** bar
